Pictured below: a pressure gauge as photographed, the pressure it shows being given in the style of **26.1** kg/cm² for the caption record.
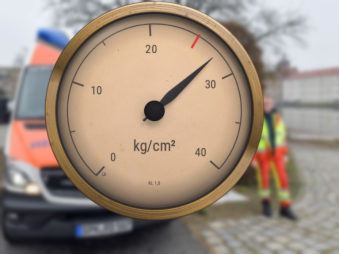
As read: **27.5** kg/cm²
